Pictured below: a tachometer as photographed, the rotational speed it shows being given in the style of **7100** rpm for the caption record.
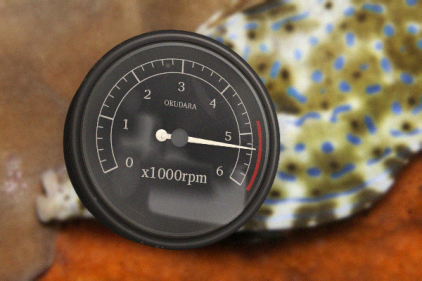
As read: **5300** rpm
